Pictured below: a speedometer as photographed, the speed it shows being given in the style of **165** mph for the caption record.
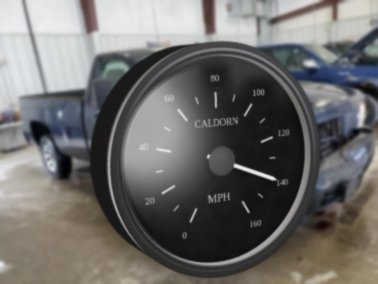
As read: **140** mph
